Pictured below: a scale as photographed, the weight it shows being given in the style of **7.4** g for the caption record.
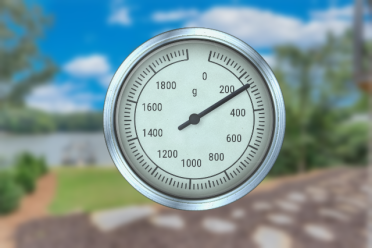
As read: **260** g
